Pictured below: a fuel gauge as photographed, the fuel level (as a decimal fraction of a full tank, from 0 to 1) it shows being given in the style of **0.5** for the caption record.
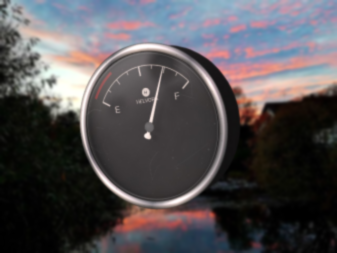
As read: **0.75**
